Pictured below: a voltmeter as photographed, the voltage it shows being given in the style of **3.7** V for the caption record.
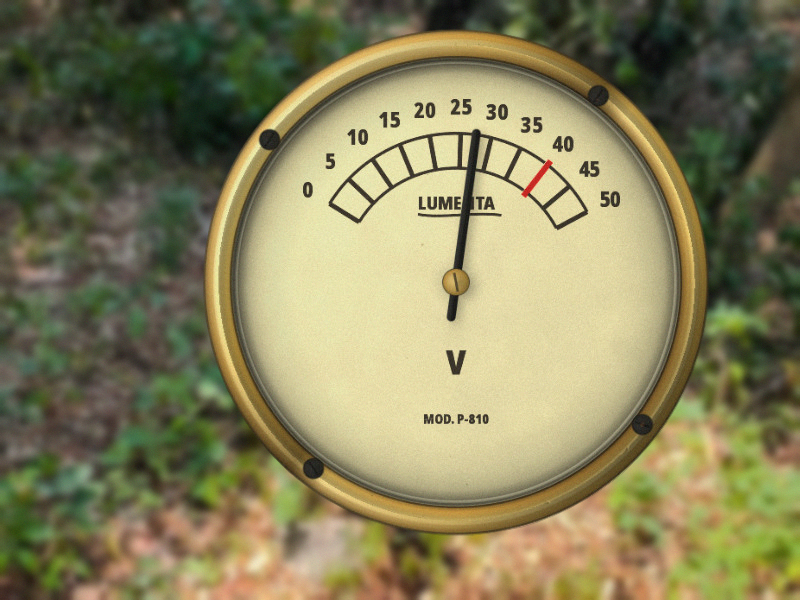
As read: **27.5** V
